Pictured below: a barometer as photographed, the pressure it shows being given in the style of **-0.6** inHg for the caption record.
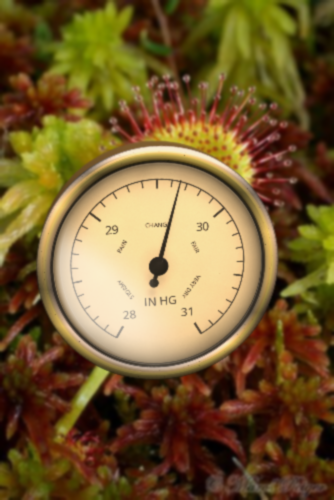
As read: **29.65** inHg
